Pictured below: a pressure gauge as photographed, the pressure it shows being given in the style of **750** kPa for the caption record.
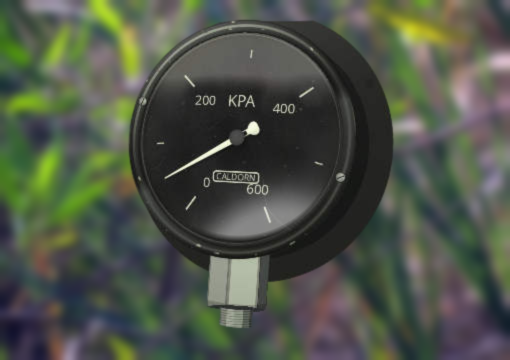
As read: **50** kPa
